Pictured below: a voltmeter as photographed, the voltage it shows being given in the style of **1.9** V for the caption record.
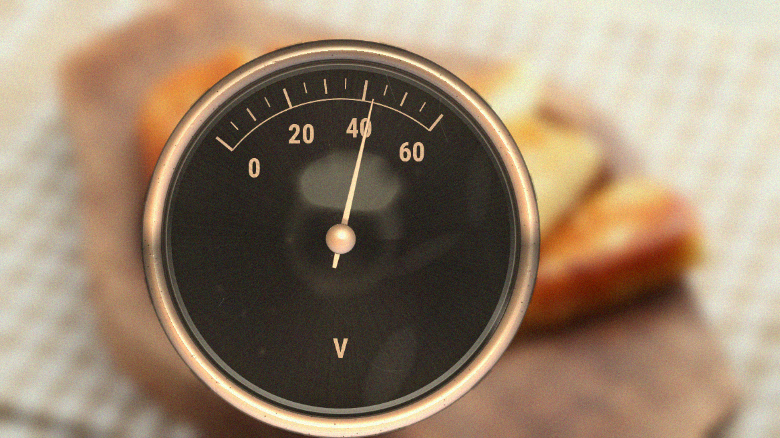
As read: **42.5** V
